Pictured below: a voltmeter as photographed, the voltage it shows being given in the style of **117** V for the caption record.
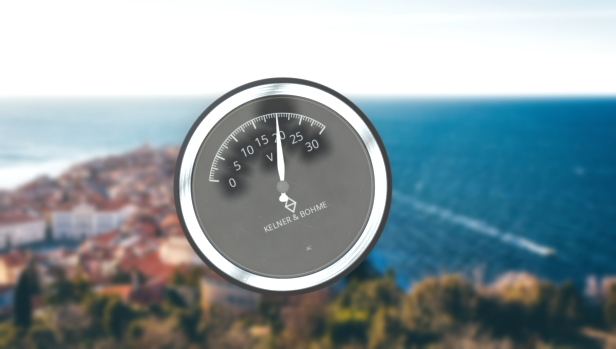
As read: **20** V
